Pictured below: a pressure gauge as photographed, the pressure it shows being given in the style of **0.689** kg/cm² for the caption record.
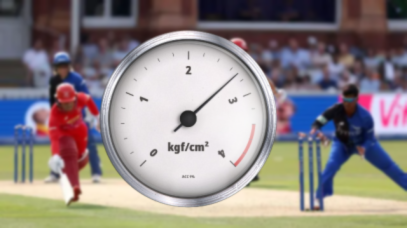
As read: **2.7** kg/cm²
